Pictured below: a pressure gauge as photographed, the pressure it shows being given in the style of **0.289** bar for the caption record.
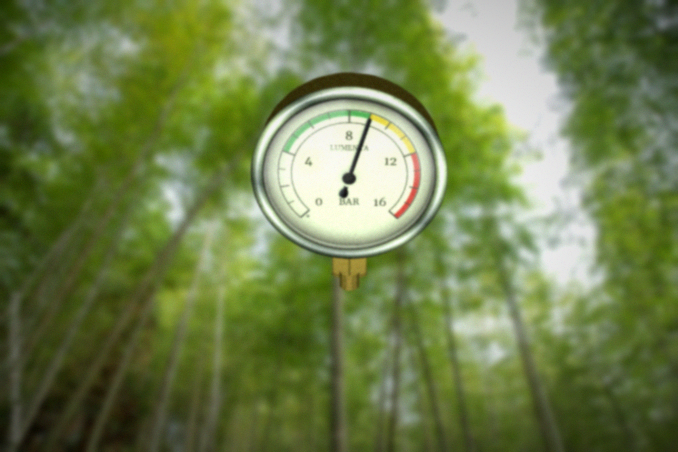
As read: **9** bar
